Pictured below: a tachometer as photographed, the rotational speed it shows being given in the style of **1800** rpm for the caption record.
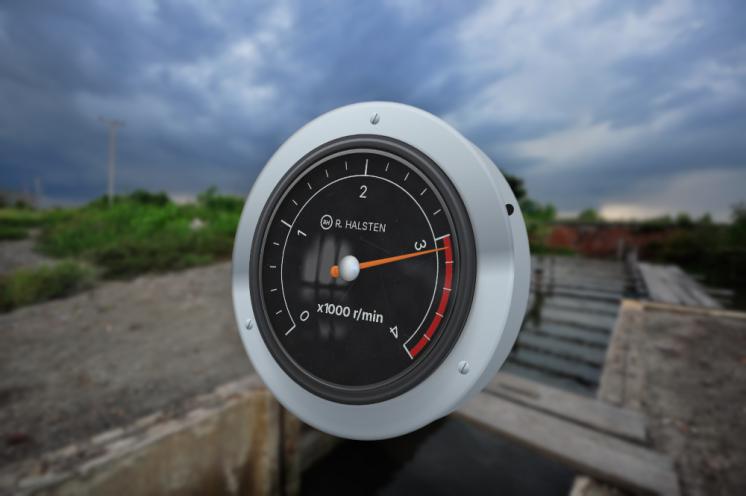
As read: **3100** rpm
